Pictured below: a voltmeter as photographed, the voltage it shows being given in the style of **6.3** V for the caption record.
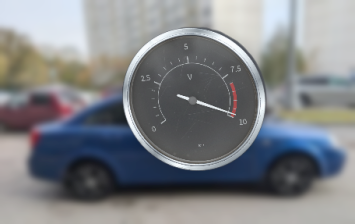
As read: **9.75** V
